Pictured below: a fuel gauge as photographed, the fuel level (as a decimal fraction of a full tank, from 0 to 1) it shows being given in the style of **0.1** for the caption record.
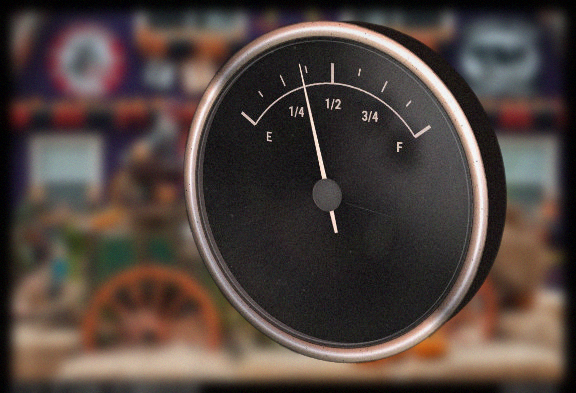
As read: **0.375**
